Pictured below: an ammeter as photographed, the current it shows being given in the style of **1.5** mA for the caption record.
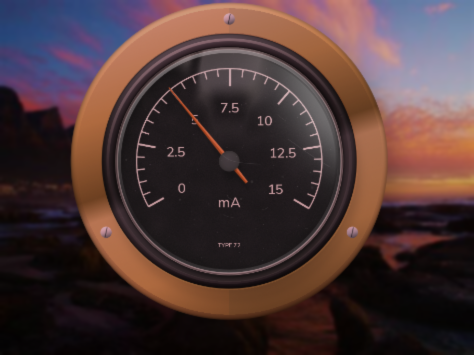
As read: **5** mA
